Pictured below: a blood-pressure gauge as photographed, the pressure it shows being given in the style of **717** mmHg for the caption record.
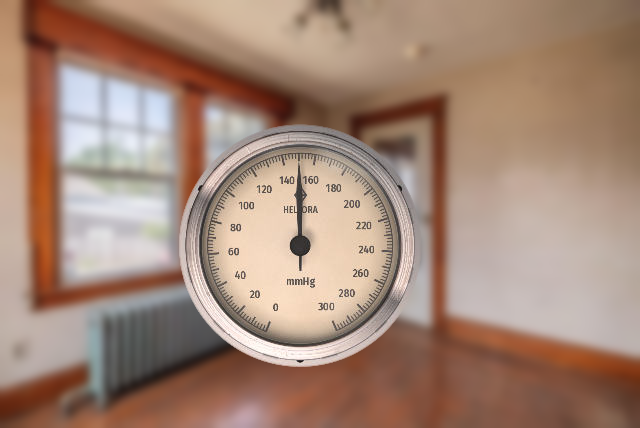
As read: **150** mmHg
